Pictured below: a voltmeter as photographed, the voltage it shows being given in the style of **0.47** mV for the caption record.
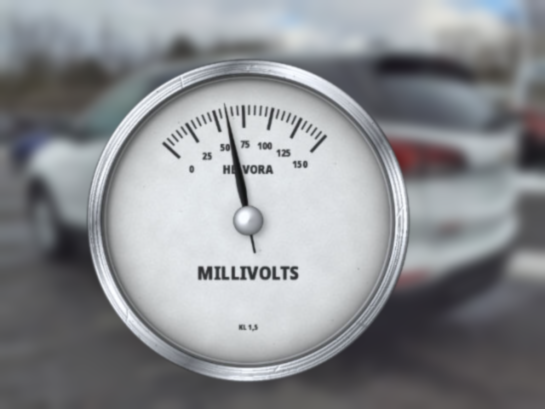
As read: **60** mV
